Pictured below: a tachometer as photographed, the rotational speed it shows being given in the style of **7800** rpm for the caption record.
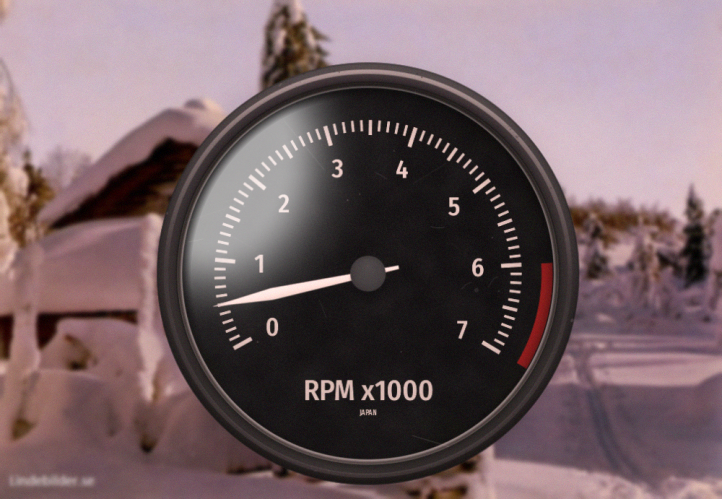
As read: **500** rpm
